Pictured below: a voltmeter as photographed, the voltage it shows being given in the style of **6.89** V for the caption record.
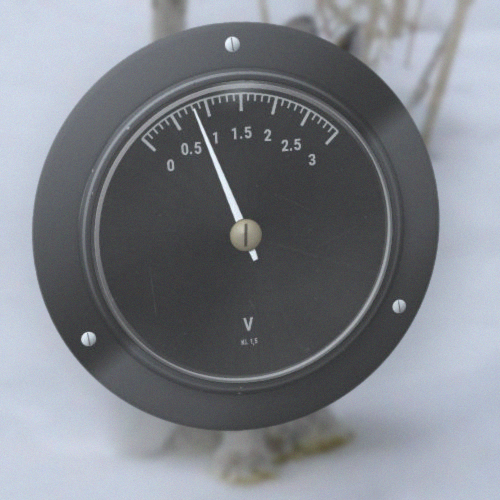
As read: **0.8** V
